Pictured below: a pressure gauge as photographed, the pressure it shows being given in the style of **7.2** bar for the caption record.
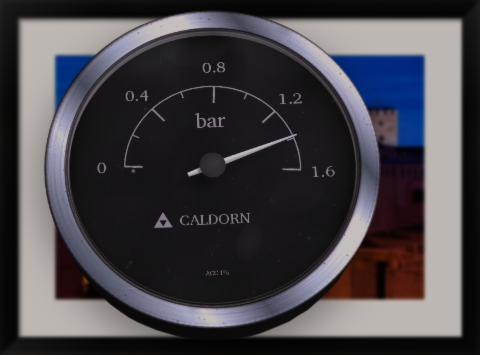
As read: **1.4** bar
